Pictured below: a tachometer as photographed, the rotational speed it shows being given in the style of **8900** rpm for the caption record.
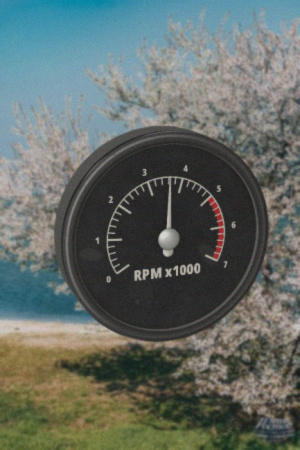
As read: **3600** rpm
